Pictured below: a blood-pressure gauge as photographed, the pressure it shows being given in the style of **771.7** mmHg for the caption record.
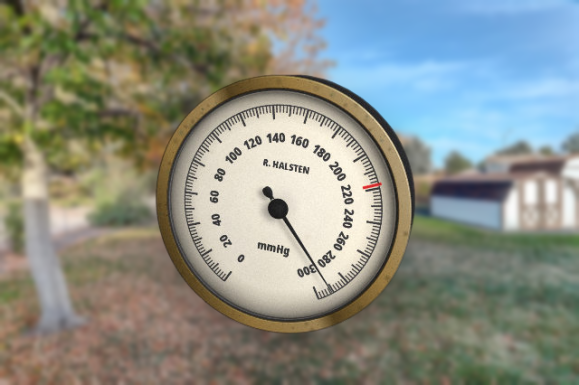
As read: **290** mmHg
